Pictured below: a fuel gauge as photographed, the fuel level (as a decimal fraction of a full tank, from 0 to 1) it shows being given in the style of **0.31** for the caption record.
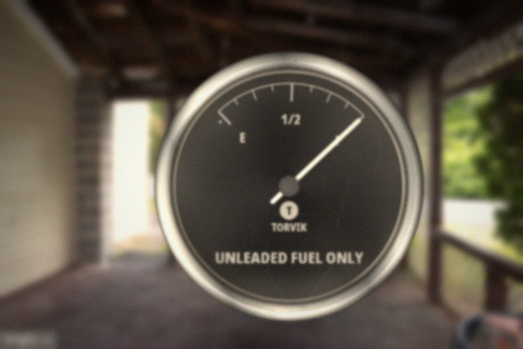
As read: **1**
